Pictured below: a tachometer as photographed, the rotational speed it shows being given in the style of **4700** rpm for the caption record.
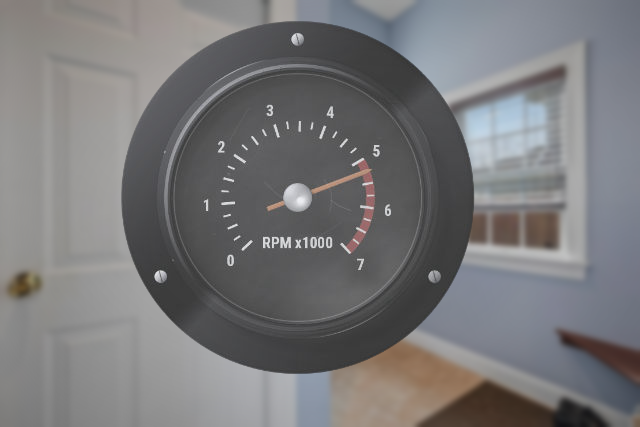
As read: **5250** rpm
